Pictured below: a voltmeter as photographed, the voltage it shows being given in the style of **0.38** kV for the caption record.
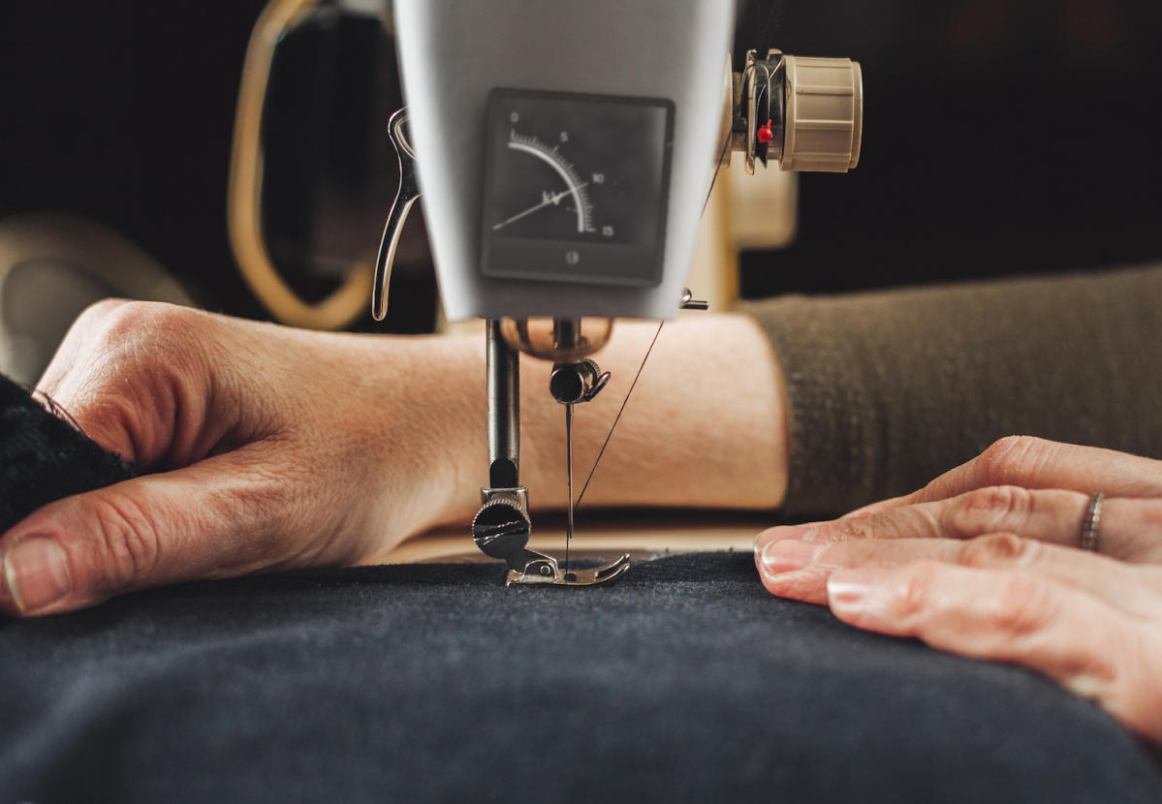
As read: **10** kV
